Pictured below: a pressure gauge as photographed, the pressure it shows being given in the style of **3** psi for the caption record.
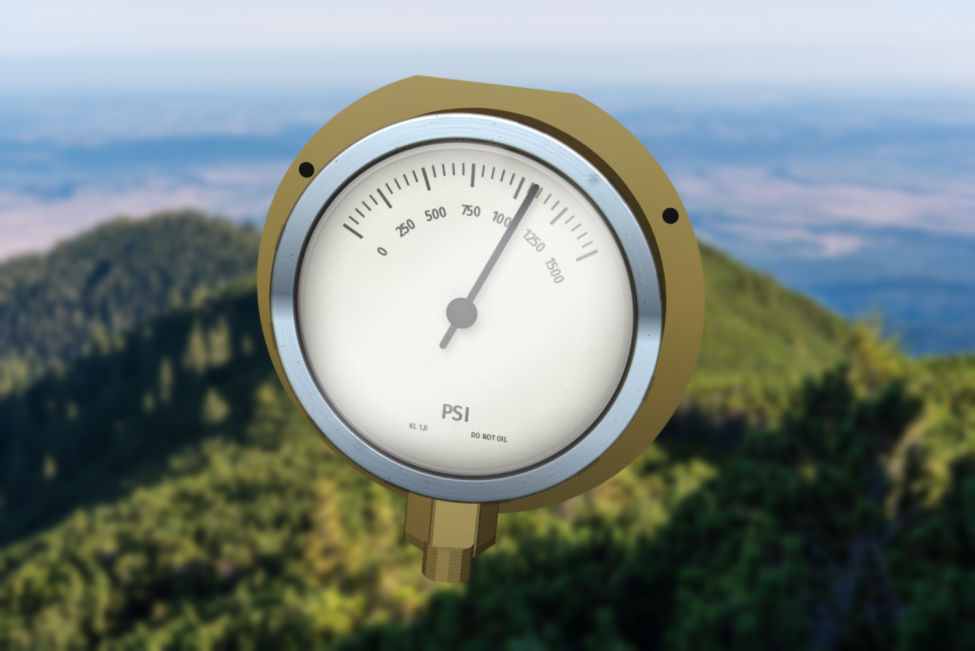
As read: **1075** psi
